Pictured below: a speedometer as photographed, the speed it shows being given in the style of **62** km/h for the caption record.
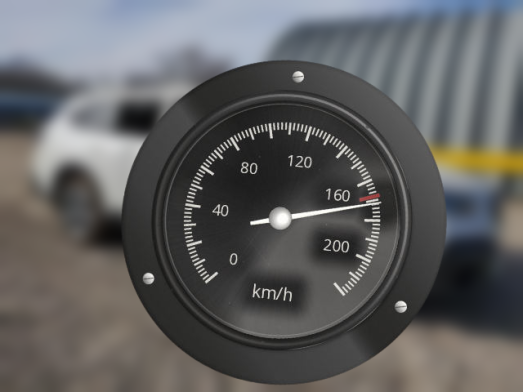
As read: **172** km/h
